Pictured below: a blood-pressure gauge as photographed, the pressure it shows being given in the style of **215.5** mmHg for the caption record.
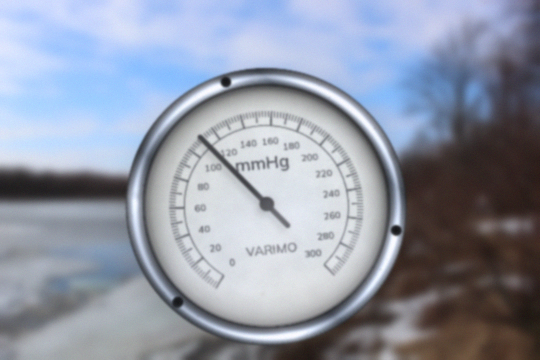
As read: **110** mmHg
